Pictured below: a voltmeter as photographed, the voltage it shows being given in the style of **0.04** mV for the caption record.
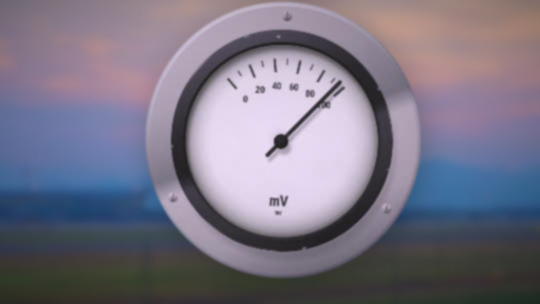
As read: **95** mV
